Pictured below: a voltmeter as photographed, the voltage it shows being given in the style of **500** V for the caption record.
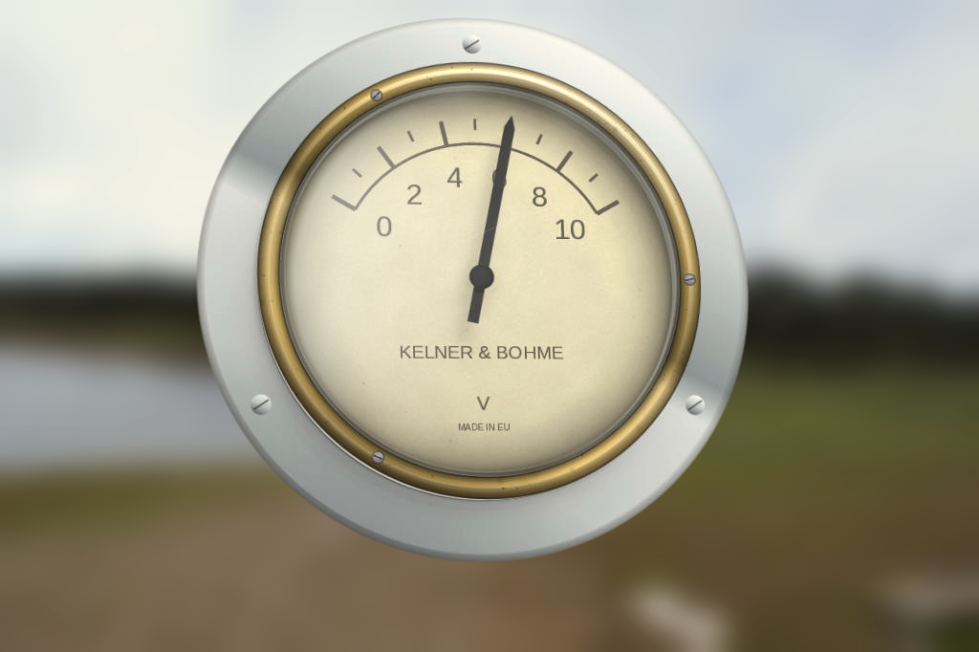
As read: **6** V
